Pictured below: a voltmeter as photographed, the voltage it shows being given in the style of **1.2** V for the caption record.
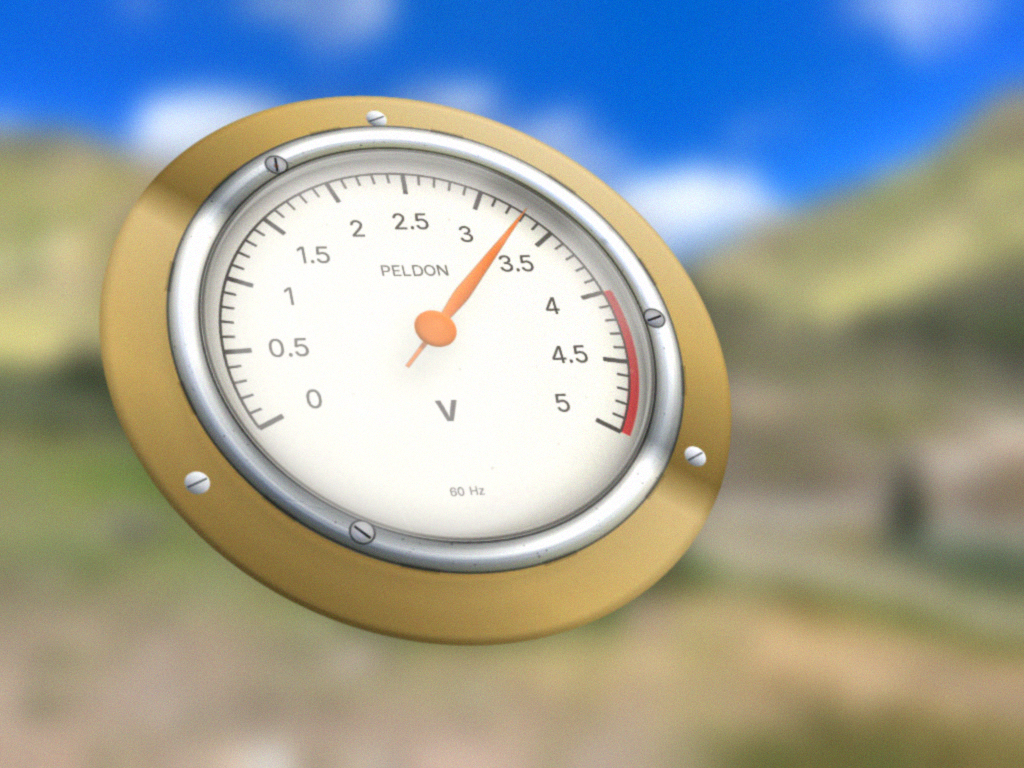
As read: **3.3** V
